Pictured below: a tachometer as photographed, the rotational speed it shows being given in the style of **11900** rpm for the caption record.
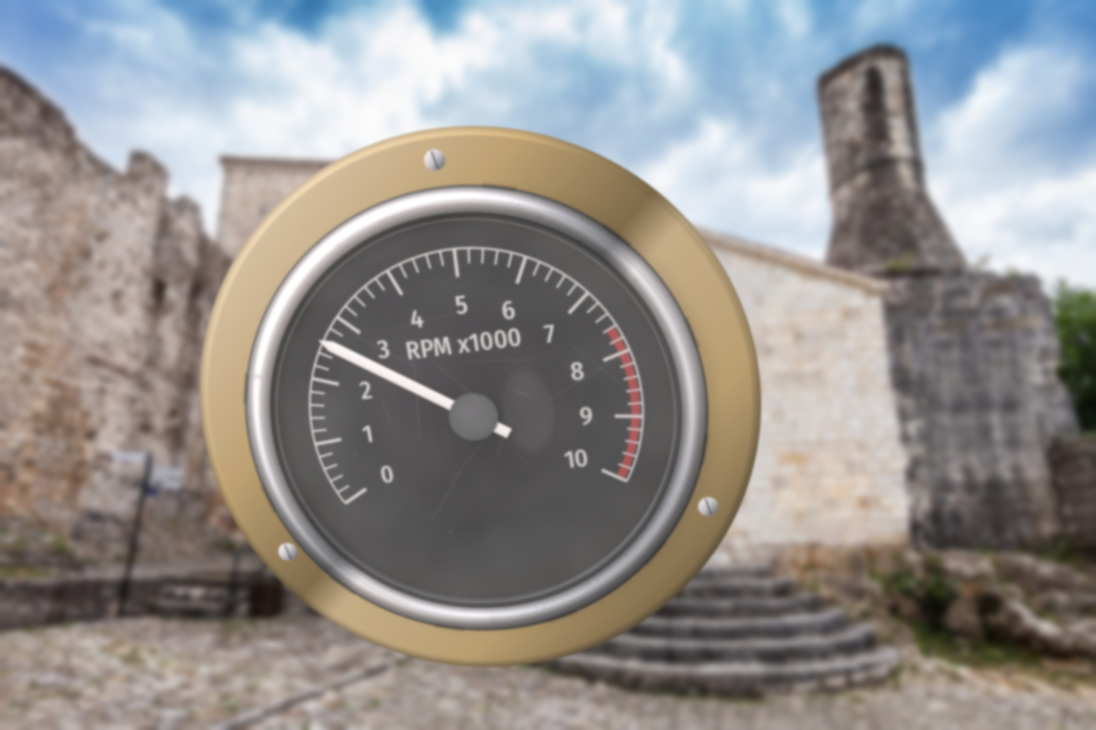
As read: **2600** rpm
